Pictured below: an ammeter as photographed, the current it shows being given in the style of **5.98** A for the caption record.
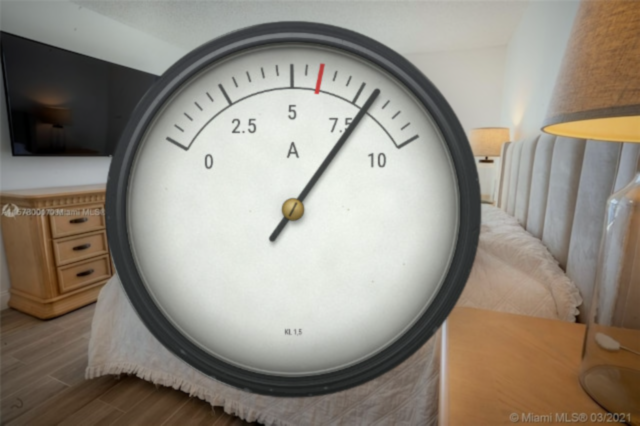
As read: **8** A
